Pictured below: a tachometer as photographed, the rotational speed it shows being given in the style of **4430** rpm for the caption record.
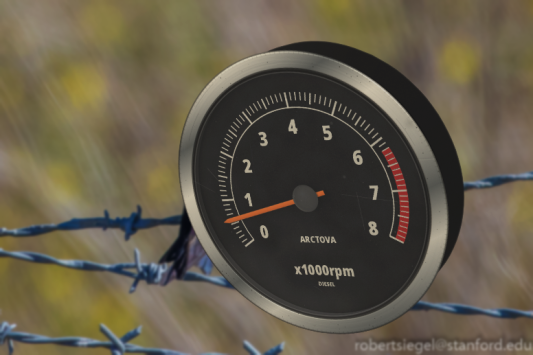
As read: **600** rpm
